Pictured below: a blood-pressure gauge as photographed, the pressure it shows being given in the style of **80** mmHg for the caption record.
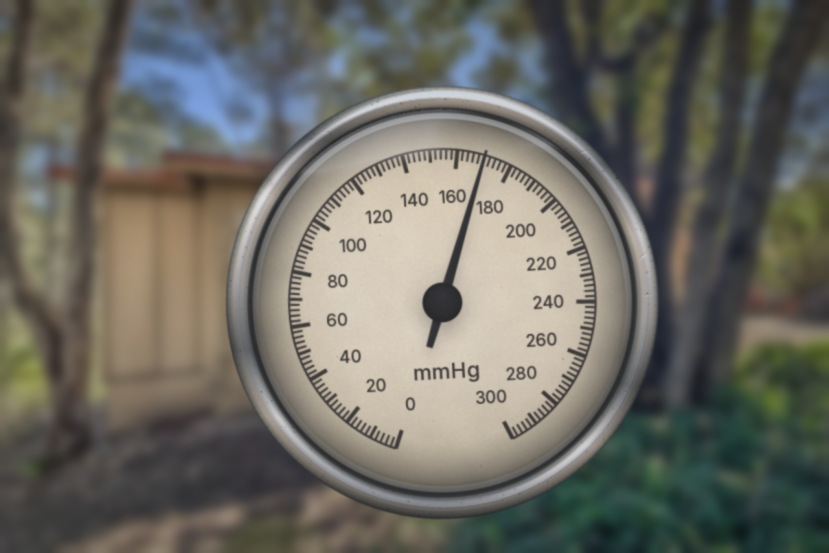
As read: **170** mmHg
